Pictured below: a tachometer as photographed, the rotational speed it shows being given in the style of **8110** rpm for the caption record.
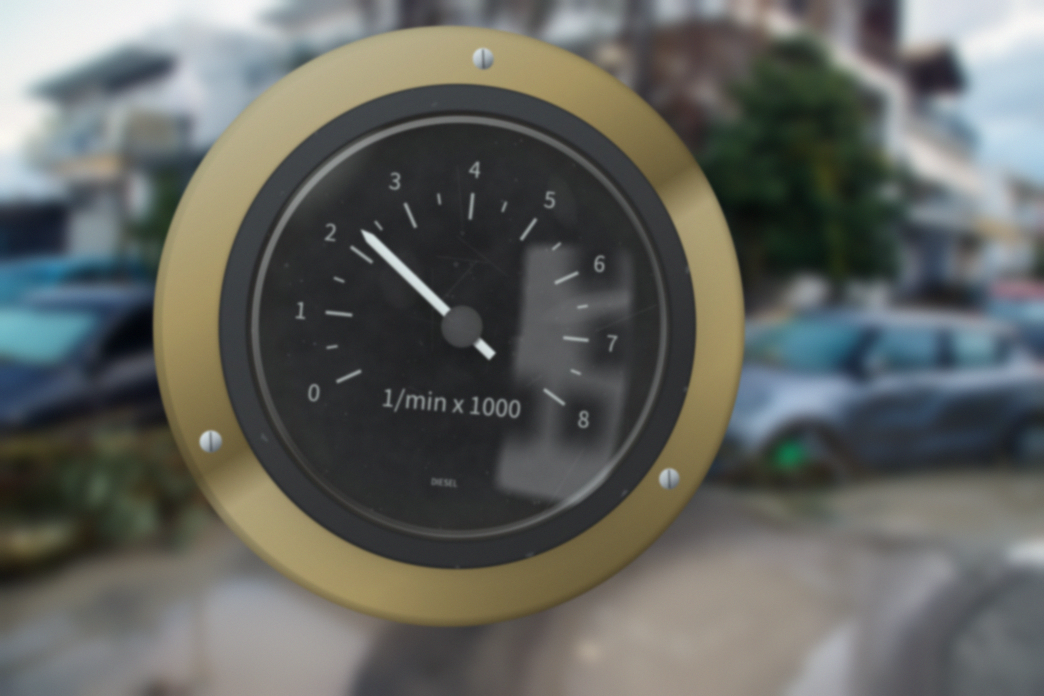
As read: **2250** rpm
